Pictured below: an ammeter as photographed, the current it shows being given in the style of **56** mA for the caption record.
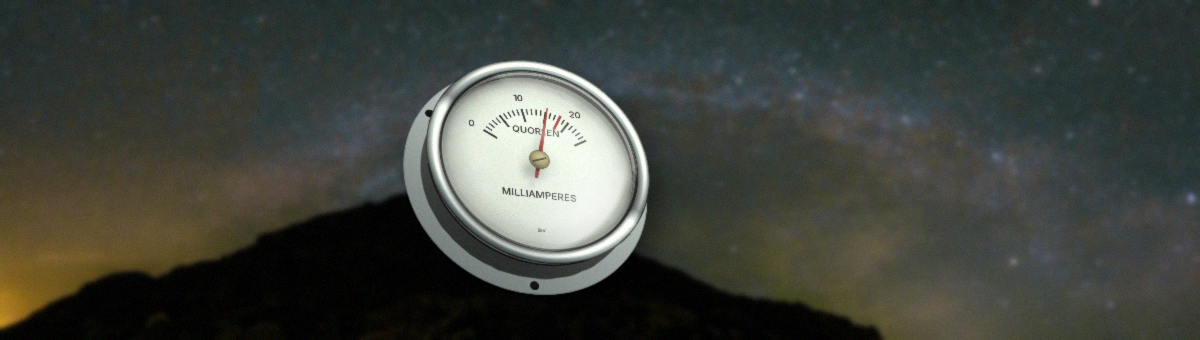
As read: **15** mA
